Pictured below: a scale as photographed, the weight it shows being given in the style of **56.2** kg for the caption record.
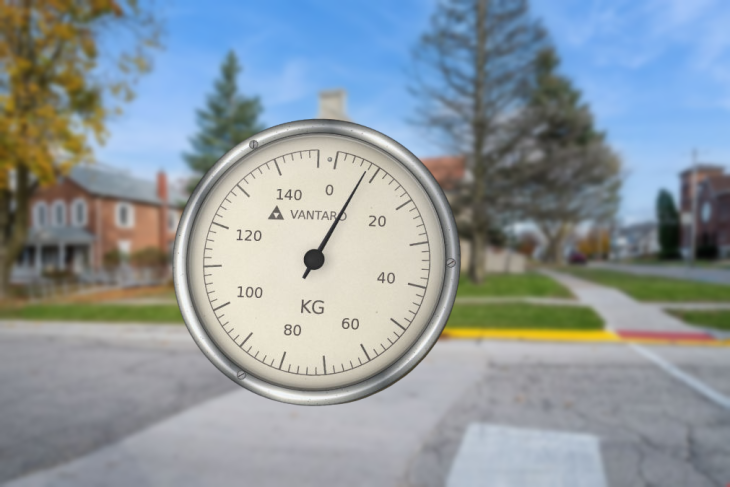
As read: **8** kg
